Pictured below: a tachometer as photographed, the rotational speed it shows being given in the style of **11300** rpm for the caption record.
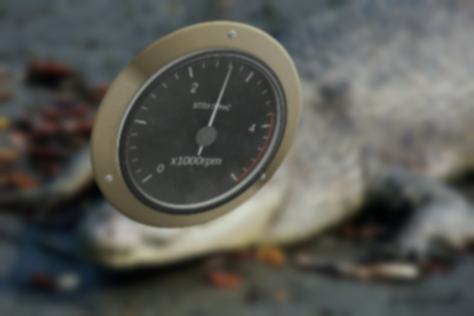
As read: **2600** rpm
